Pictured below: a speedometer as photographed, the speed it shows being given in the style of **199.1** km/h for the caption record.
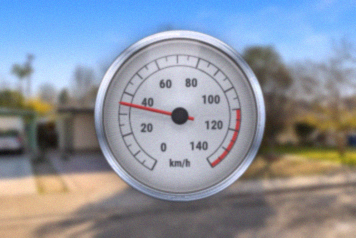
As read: **35** km/h
